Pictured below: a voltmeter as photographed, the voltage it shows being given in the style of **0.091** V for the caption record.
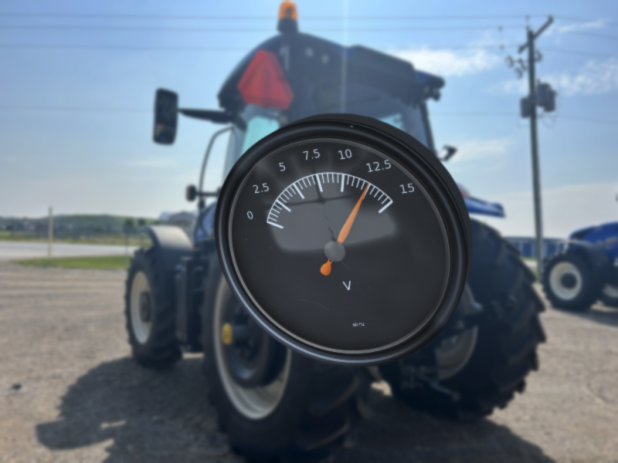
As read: **12.5** V
